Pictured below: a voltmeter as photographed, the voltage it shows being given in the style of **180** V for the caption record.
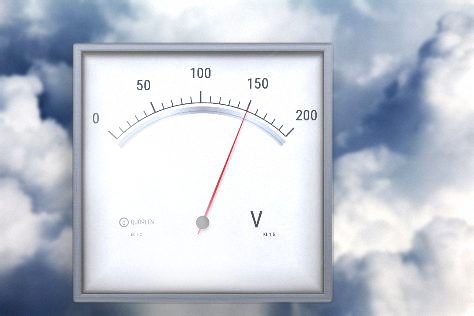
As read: **150** V
